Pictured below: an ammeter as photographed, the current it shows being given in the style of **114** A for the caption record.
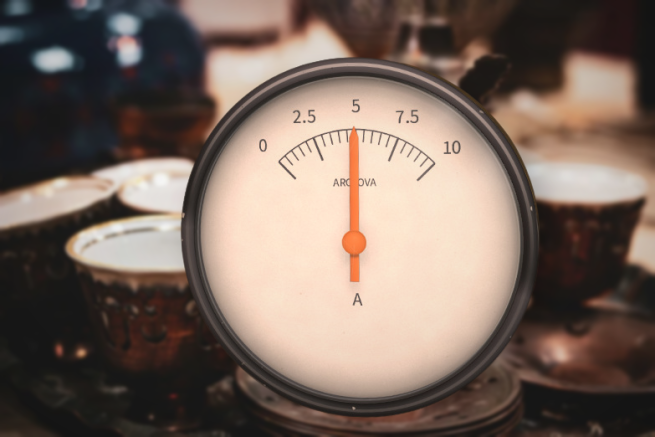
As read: **5** A
